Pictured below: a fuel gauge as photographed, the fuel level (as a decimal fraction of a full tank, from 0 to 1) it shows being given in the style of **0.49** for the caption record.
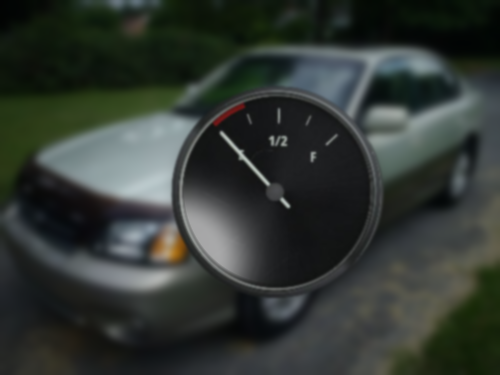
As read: **0**
